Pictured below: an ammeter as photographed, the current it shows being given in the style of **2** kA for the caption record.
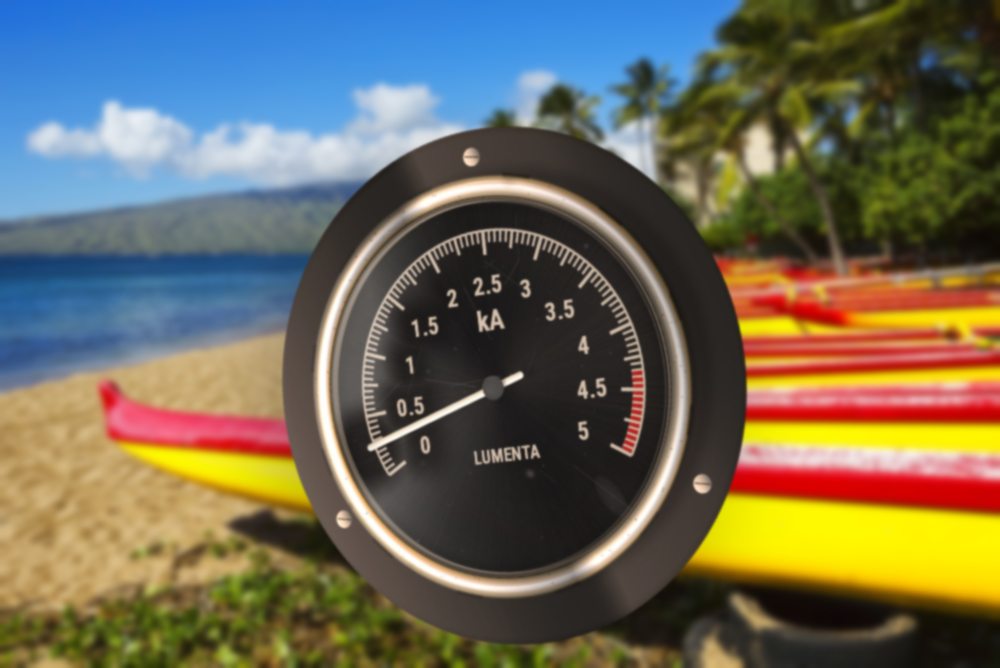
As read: **0.25** kA
